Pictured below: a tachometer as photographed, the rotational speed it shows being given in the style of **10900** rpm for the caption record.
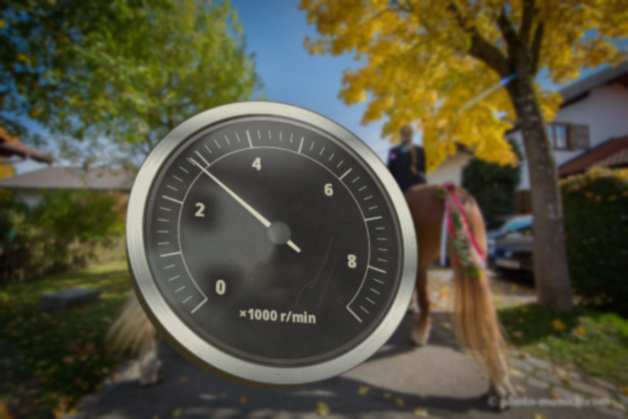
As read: **2800** rpm
